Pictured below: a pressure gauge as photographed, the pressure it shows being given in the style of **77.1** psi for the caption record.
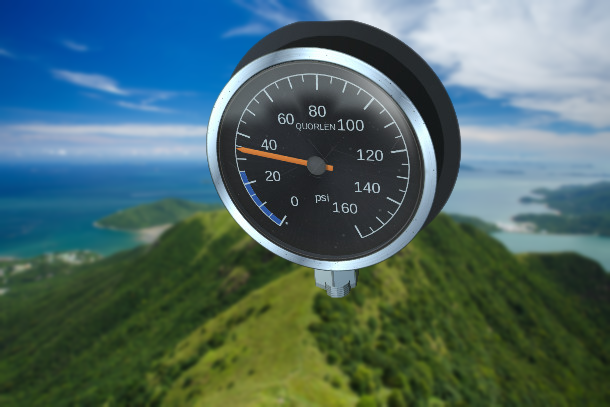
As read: **35** psi
